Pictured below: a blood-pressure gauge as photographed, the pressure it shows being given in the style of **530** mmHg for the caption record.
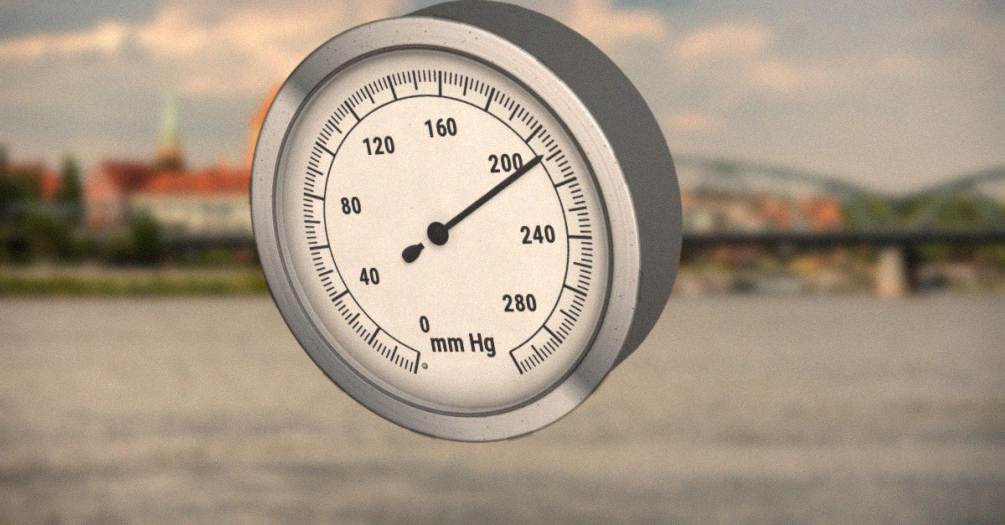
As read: **208** mmHg
